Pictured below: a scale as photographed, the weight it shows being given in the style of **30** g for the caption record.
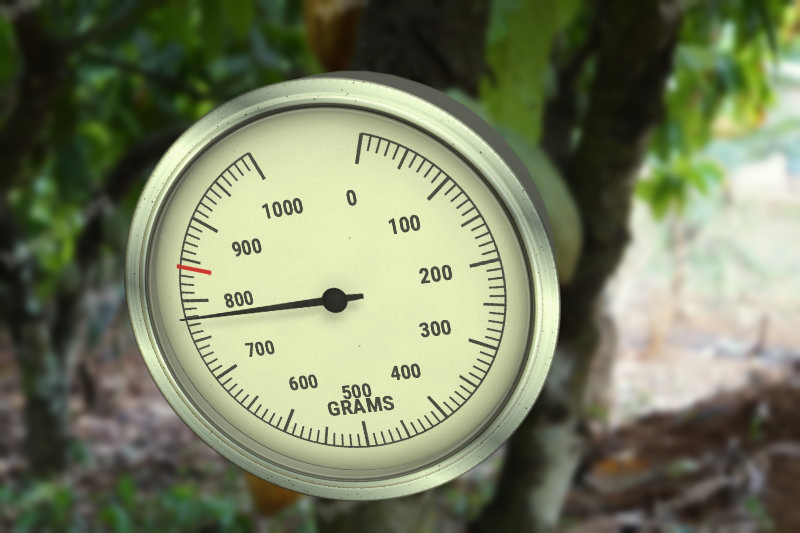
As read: **780** g
